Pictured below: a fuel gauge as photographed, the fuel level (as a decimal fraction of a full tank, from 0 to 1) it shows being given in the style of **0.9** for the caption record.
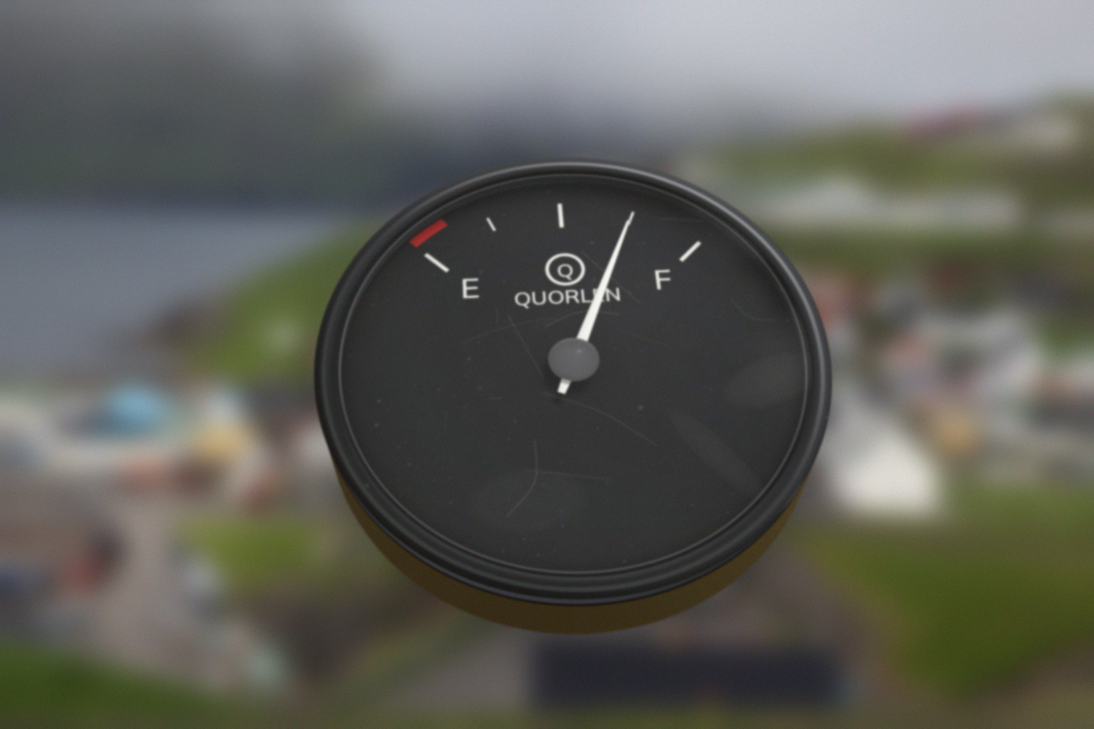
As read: **0.75**
